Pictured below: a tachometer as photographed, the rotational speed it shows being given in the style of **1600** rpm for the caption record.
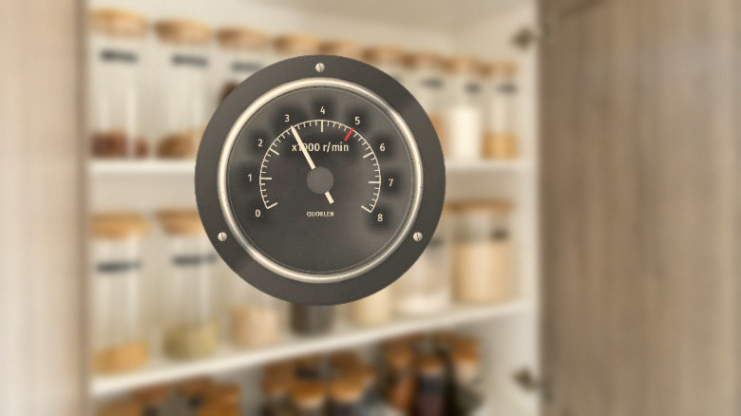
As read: **3000** rpm
